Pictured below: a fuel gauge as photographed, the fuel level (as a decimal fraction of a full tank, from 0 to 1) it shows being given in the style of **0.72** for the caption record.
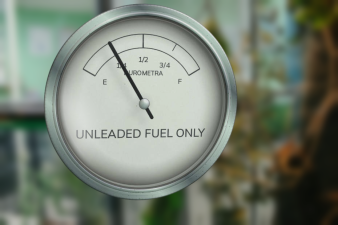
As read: **0.25**
